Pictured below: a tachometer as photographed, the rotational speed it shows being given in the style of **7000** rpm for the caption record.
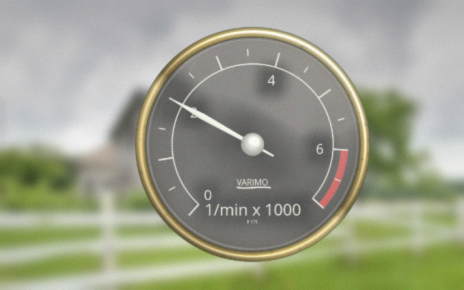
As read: **2000** rpm
